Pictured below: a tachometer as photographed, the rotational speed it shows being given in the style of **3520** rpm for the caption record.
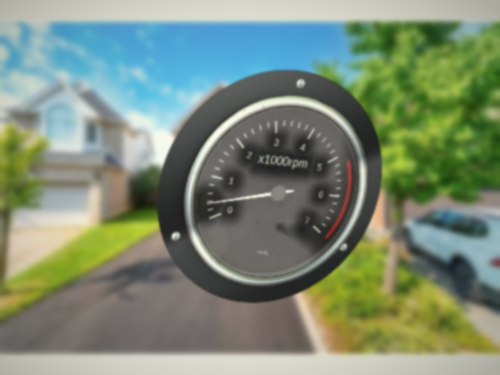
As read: **400** rpm
